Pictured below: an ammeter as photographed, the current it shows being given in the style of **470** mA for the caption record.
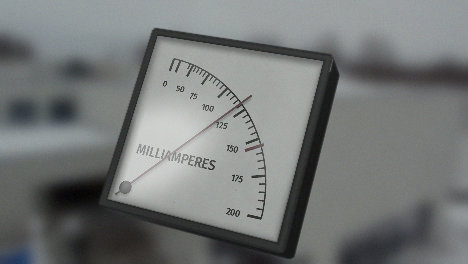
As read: **120** mA
